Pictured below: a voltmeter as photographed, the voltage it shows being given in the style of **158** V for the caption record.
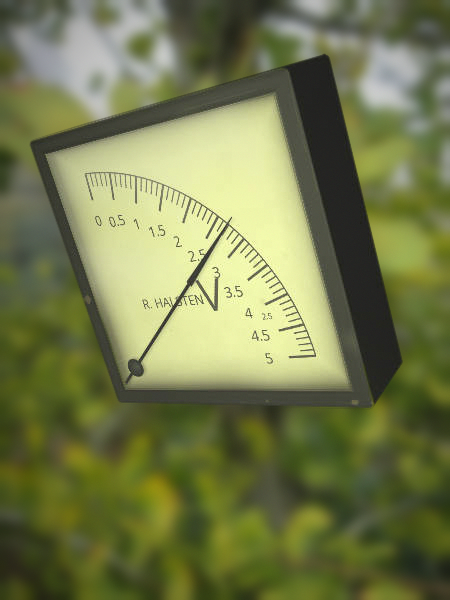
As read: **2.7** V
